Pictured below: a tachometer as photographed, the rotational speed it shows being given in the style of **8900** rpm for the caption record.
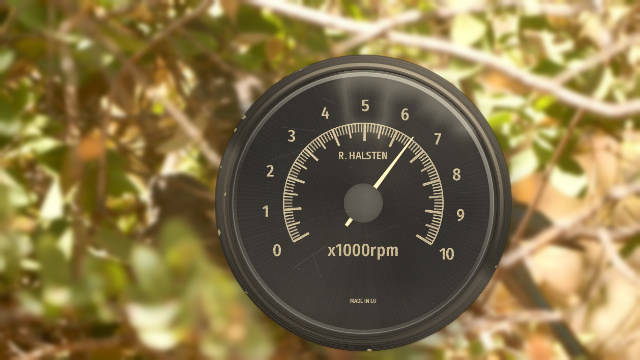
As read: **6500** rpm
